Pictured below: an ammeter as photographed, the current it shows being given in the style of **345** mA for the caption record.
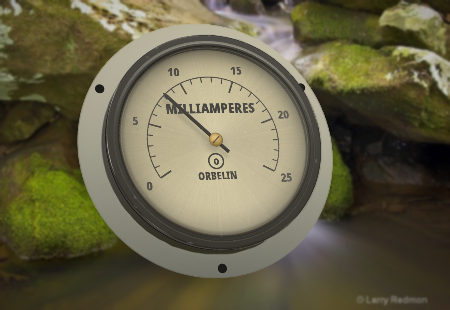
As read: **8** mA
